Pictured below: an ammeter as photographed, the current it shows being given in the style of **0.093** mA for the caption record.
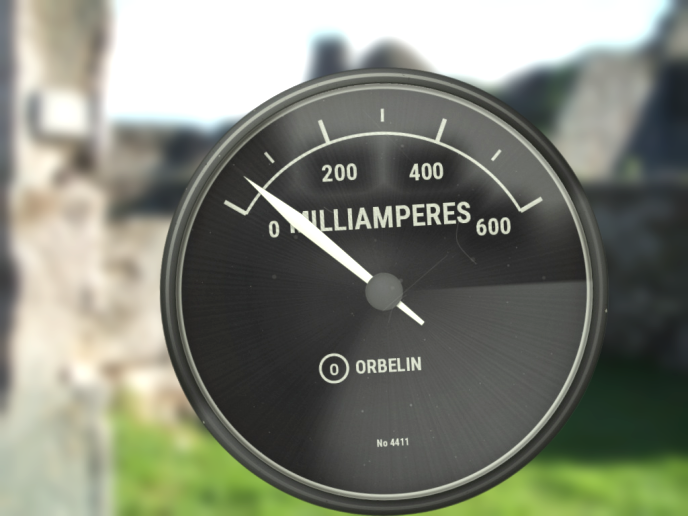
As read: **50** mA
